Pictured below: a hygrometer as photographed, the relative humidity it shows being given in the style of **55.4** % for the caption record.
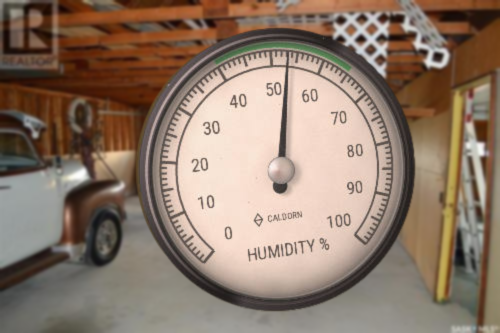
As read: **53** %
